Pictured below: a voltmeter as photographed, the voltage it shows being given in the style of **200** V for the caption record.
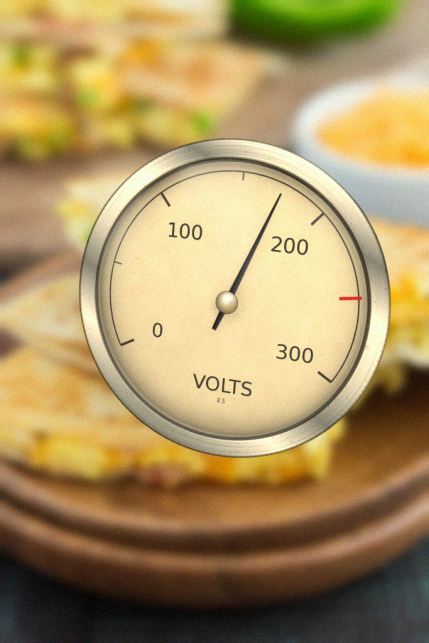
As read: **175** V
